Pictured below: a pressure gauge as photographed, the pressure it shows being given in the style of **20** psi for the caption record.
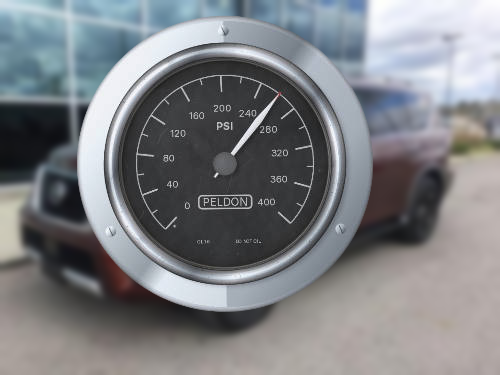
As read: **260** psi
